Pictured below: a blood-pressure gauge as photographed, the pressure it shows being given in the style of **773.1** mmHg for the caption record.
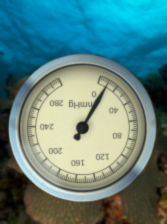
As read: **10** mmHg
